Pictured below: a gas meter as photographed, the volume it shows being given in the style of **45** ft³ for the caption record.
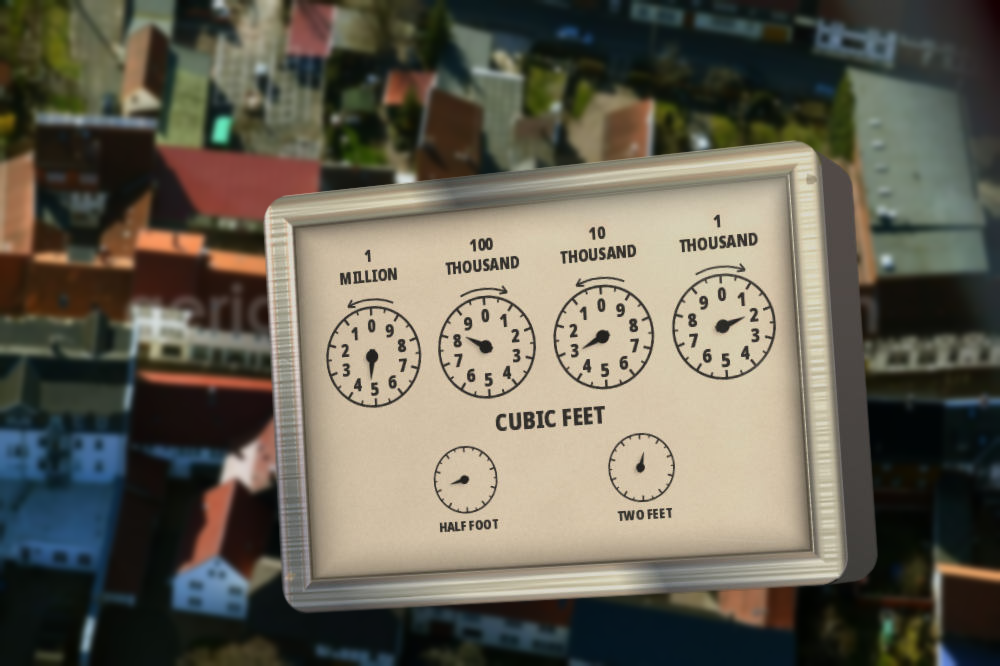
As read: **483200** ft³
